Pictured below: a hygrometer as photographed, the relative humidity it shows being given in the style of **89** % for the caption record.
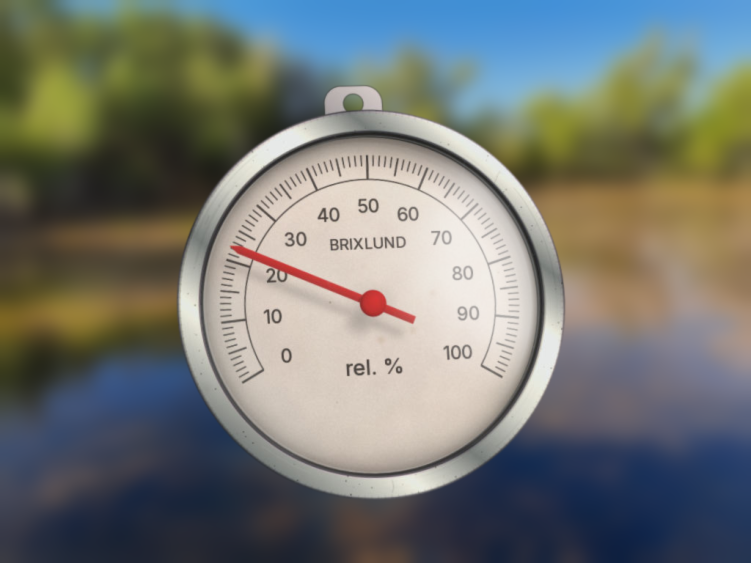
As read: **22** %
